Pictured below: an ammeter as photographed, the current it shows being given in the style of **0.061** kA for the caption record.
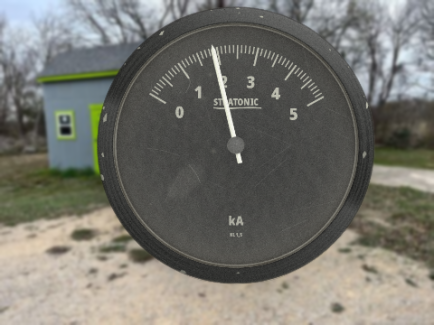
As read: **1.9** kA
